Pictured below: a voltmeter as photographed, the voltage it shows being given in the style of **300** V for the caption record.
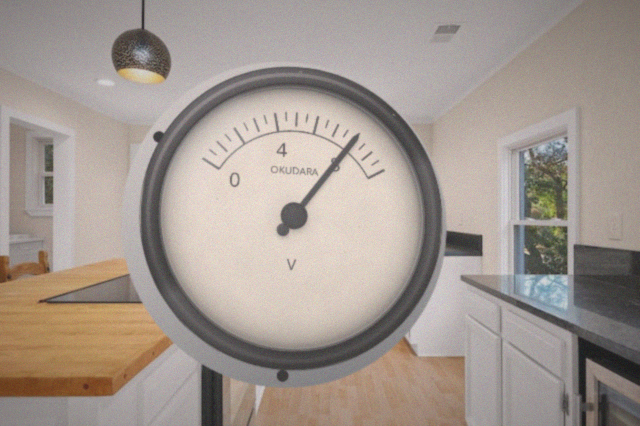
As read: **8** V
